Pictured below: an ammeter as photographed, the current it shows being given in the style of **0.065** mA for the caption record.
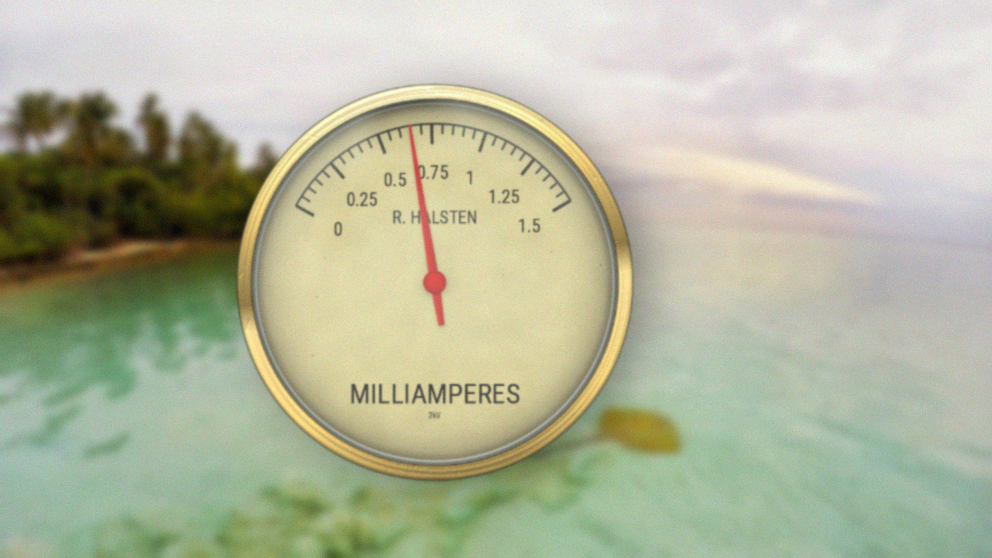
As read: **0.65** mA
